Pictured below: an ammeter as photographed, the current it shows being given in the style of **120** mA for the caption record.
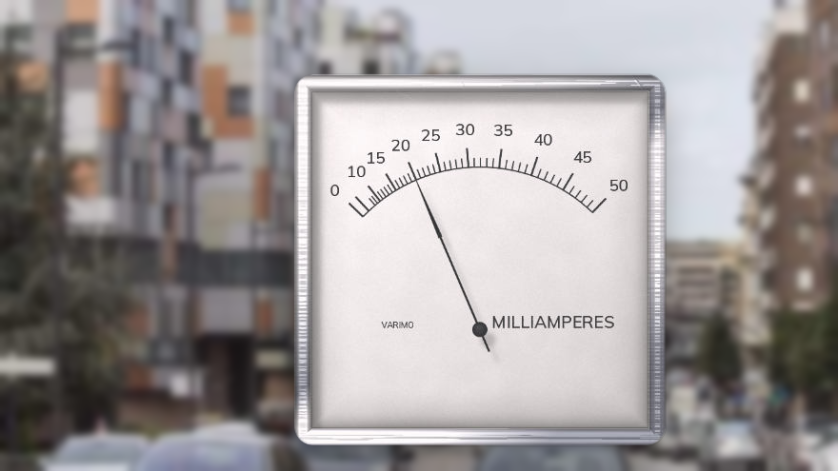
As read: **20** mA
